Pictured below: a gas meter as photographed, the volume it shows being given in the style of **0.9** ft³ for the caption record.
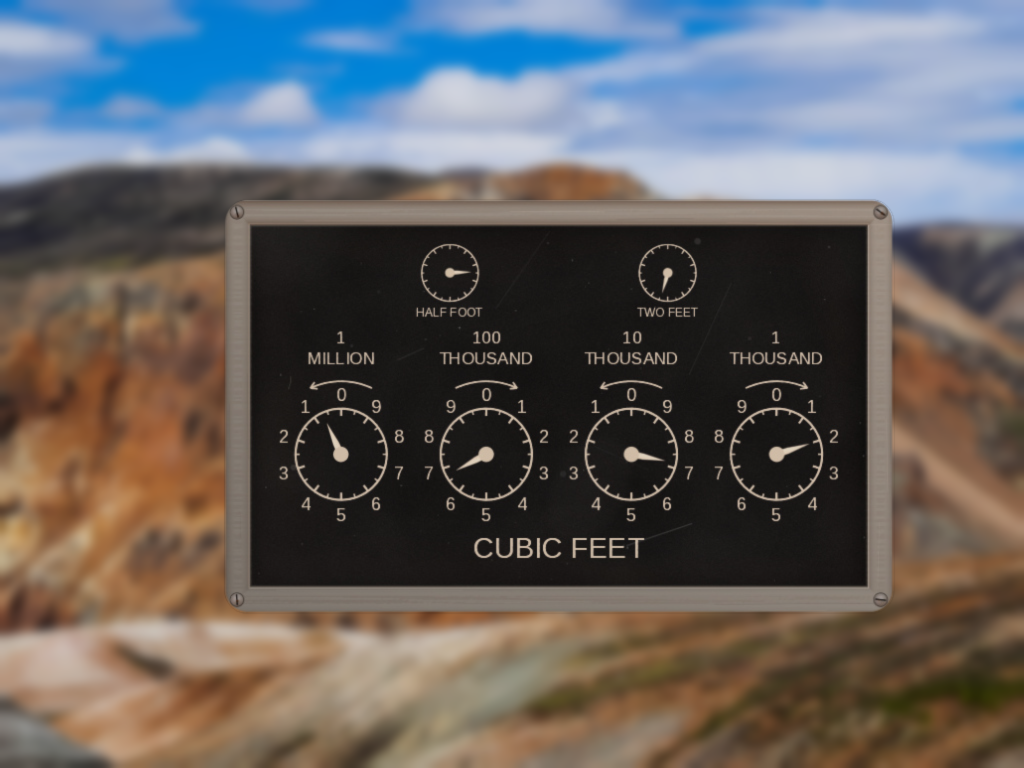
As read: **67200** ft³
